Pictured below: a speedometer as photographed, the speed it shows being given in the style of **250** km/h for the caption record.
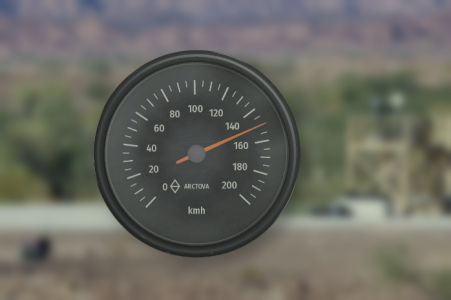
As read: **150** km/h
